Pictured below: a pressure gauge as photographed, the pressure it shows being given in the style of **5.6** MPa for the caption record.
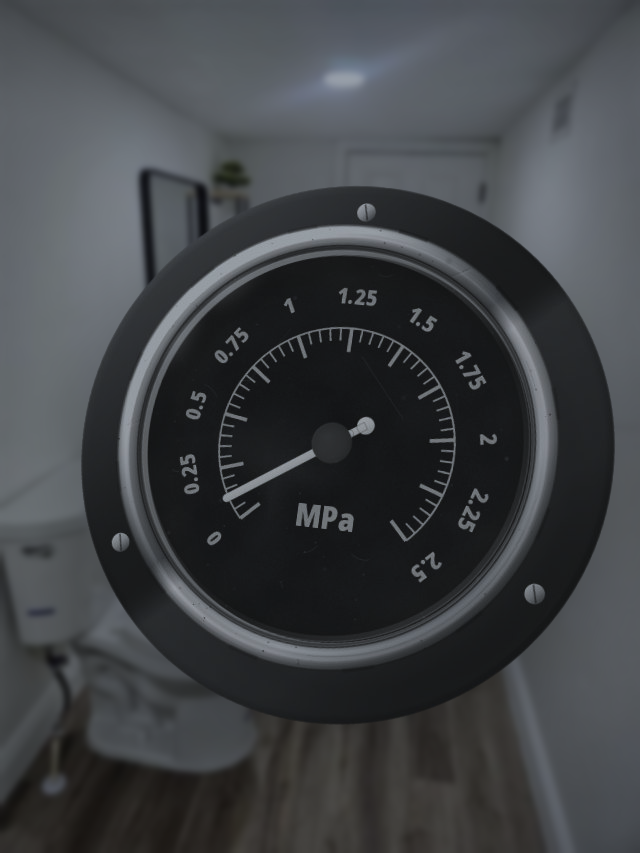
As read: **0.1** MPa
